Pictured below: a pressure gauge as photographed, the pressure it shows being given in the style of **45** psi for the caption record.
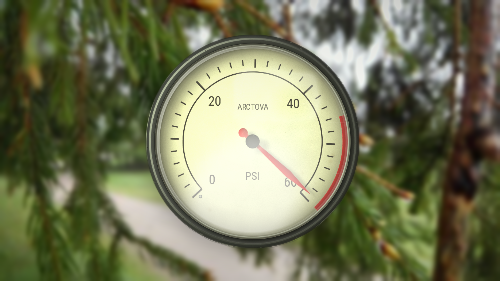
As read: **59** psi
